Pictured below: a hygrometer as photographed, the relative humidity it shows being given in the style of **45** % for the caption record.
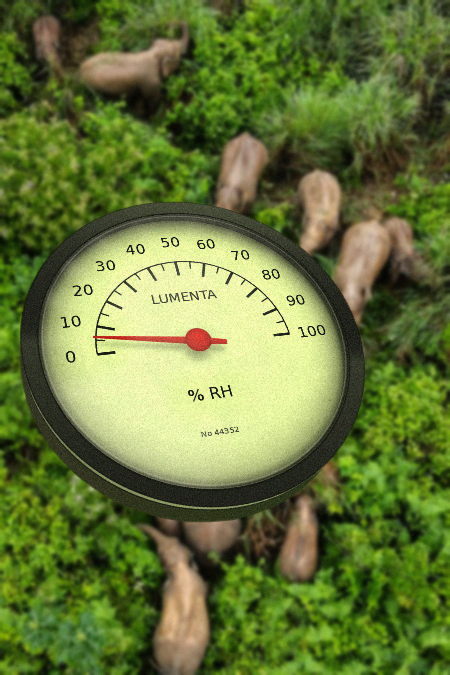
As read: **5** %
